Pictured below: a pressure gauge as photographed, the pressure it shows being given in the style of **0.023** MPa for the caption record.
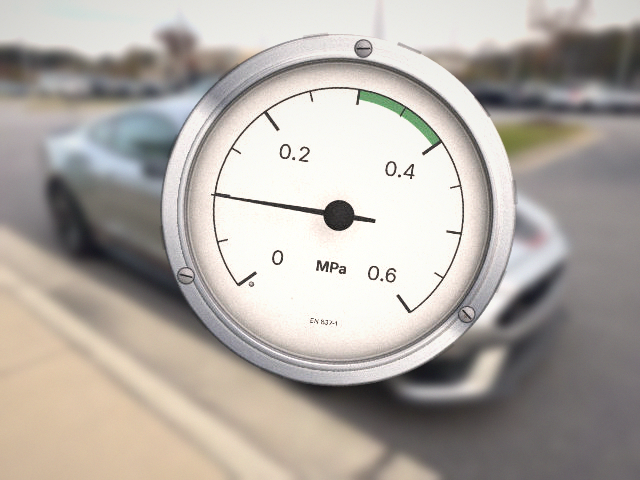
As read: **0.1** MPa
